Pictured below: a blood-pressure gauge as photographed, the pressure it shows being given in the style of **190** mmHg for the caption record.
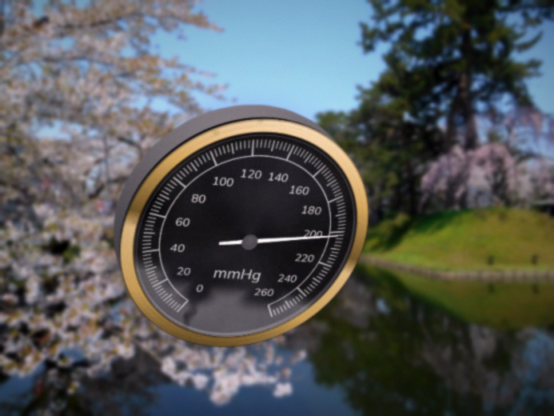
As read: **200** mmHg
